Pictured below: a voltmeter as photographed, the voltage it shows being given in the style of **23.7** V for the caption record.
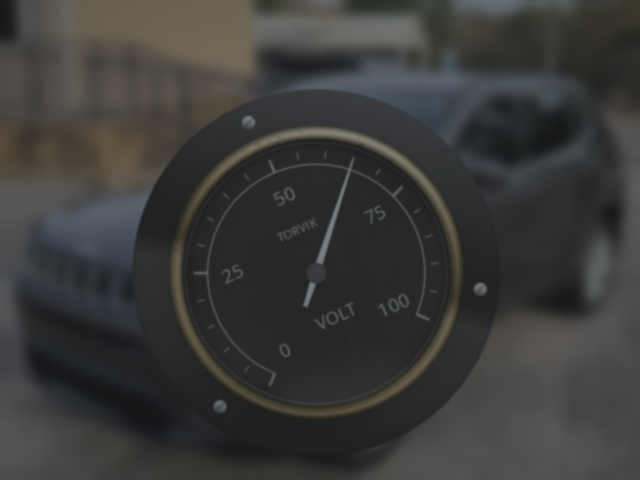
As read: **65** V
